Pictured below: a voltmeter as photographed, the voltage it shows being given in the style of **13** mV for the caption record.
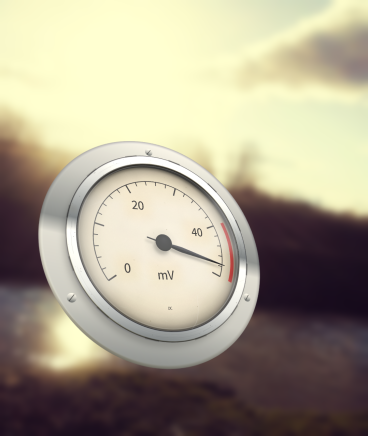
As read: **48** mV
